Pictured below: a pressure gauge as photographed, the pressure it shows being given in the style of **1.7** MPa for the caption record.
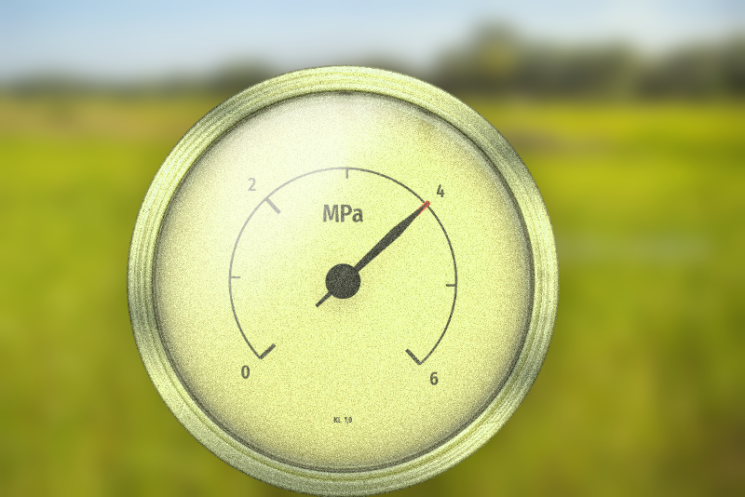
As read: **4** MPa
